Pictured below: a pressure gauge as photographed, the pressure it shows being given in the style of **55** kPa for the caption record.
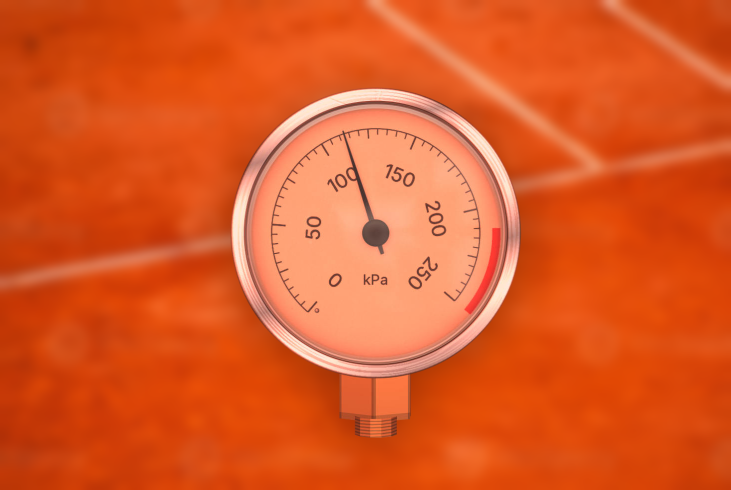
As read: **112.5** kPa
